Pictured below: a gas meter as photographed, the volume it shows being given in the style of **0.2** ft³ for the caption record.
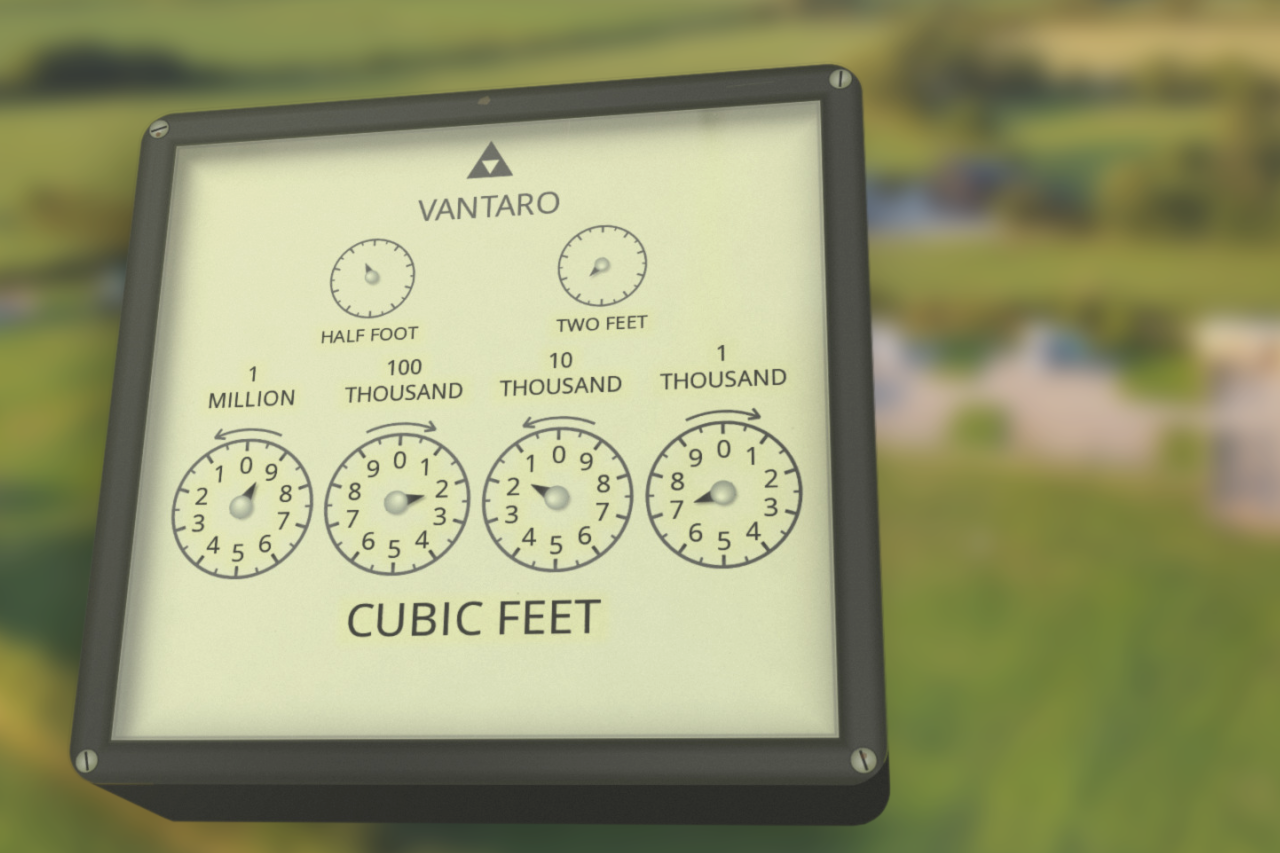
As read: **921700** ft³
